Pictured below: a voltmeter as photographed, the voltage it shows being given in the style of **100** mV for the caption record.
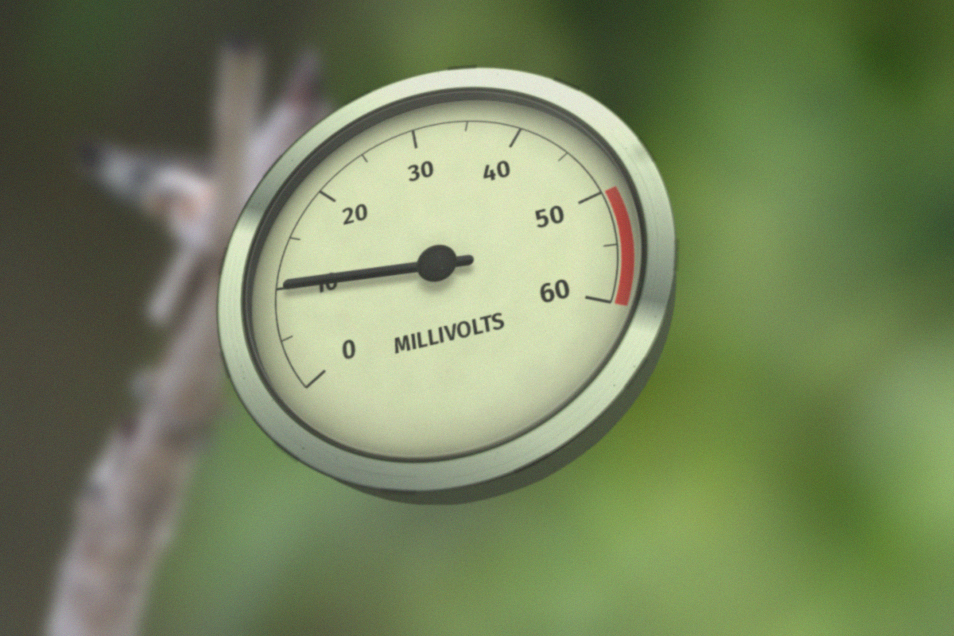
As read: **10** mV
